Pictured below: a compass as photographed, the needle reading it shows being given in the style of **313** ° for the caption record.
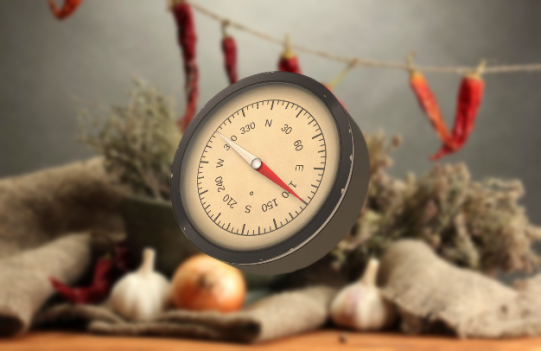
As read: **120** °
